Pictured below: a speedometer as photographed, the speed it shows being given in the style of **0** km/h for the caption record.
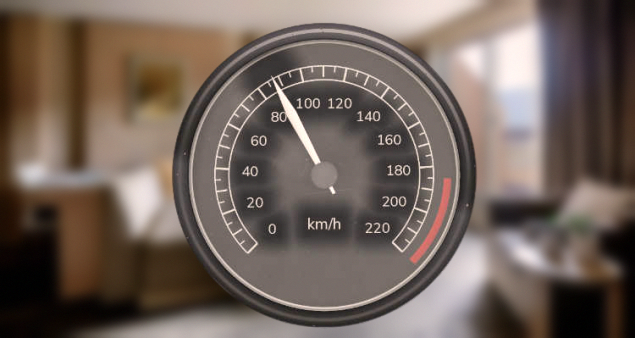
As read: **87.5** km/h
